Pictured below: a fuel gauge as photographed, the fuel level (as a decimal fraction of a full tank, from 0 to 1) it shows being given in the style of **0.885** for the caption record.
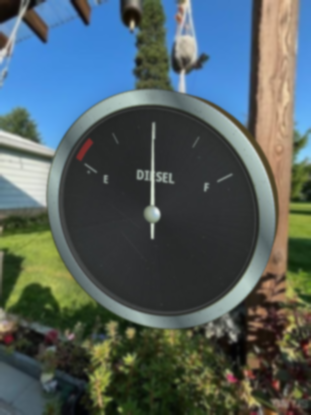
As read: **0.5**
